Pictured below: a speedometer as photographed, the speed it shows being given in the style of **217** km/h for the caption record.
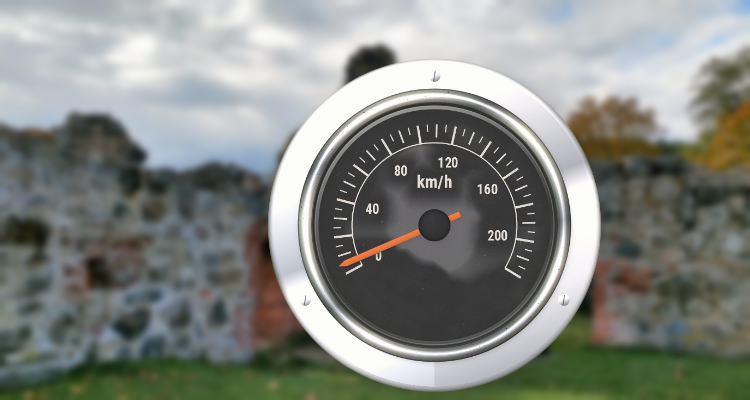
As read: **5** km/h
